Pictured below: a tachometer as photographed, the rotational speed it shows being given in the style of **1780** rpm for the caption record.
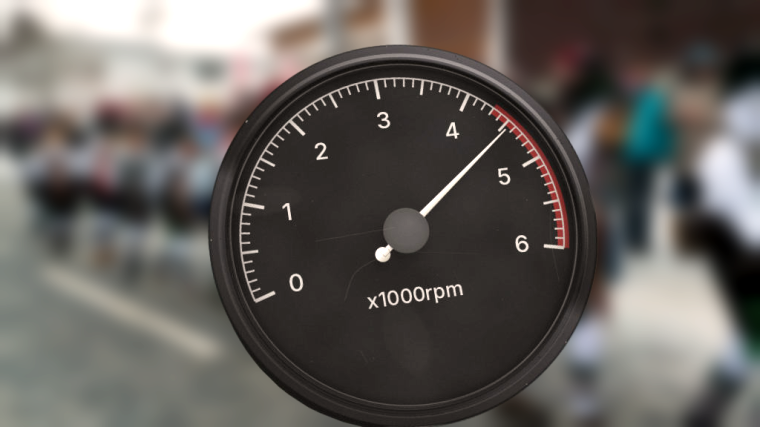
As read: **4550** rpm
